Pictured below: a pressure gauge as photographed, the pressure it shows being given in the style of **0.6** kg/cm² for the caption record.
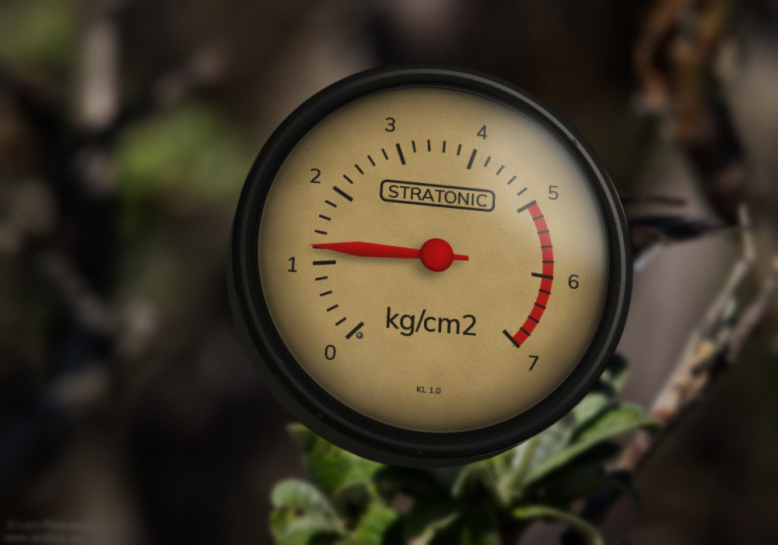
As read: **1.2** kg/cm²
